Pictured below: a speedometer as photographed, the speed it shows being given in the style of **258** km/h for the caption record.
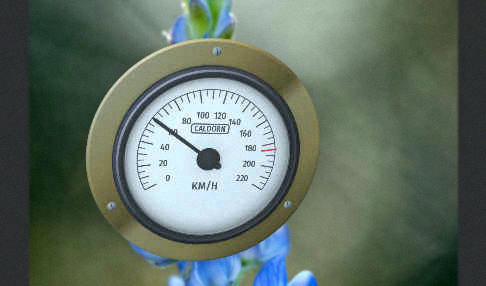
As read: **60** km/h
